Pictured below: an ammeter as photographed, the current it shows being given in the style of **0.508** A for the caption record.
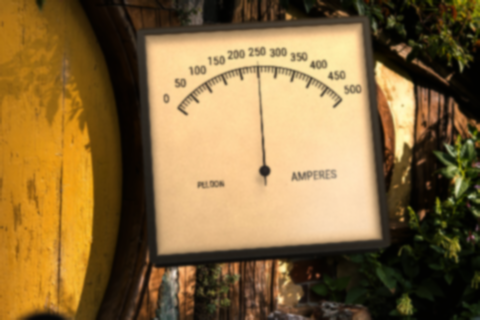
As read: **250** A
